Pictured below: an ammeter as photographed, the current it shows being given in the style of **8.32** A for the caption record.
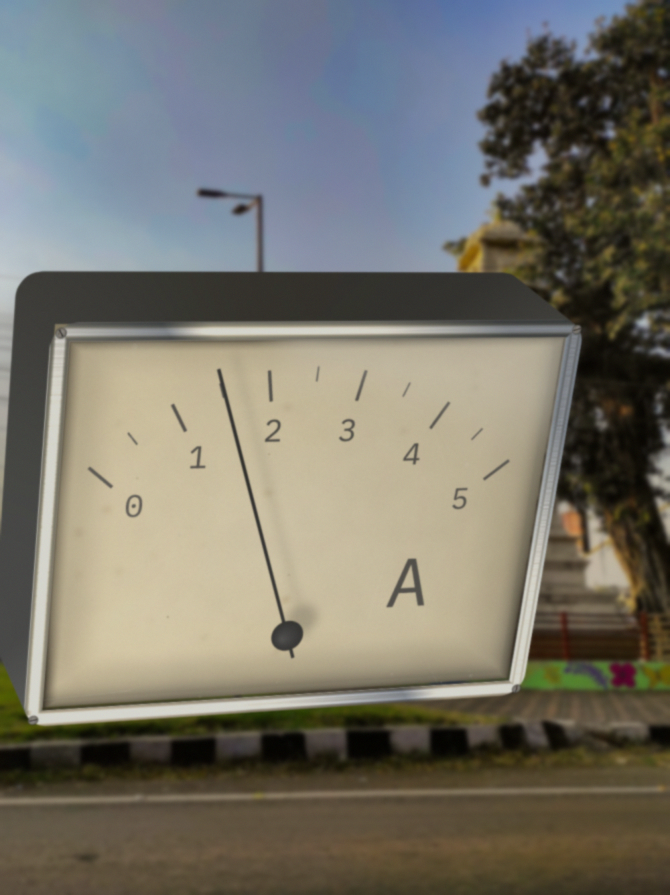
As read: **1.5** A
